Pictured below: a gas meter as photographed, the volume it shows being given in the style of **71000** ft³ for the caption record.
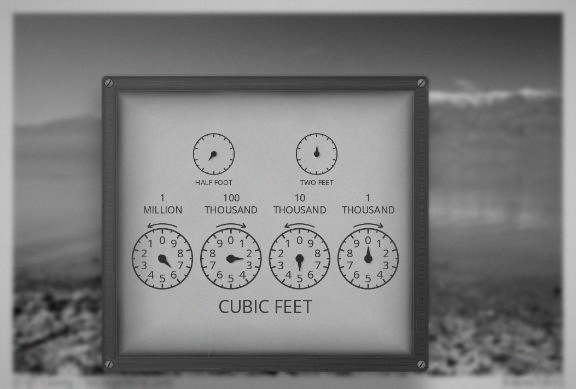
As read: **625000** ft³
